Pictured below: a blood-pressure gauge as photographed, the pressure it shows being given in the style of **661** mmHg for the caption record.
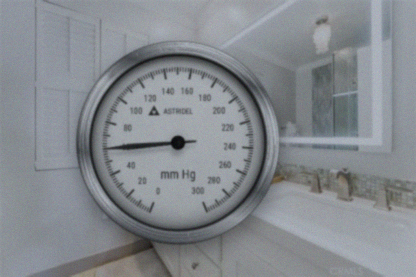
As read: **60** mmHg
